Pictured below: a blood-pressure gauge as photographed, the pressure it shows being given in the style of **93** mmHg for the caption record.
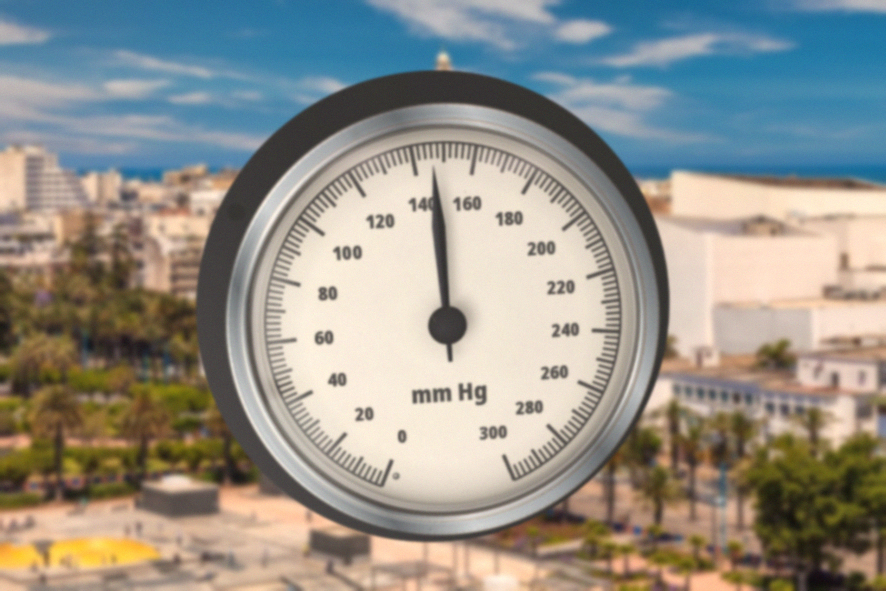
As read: **146** mmHg
